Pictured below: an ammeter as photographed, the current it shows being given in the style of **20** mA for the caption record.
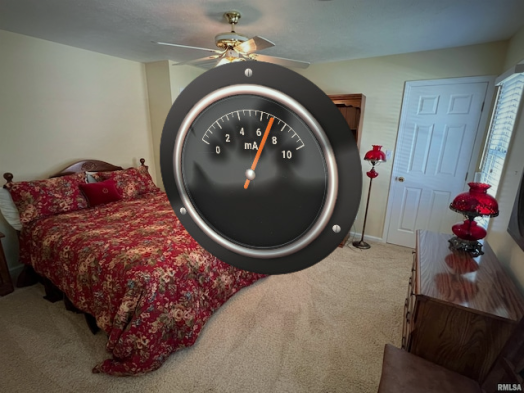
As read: **7** mA
